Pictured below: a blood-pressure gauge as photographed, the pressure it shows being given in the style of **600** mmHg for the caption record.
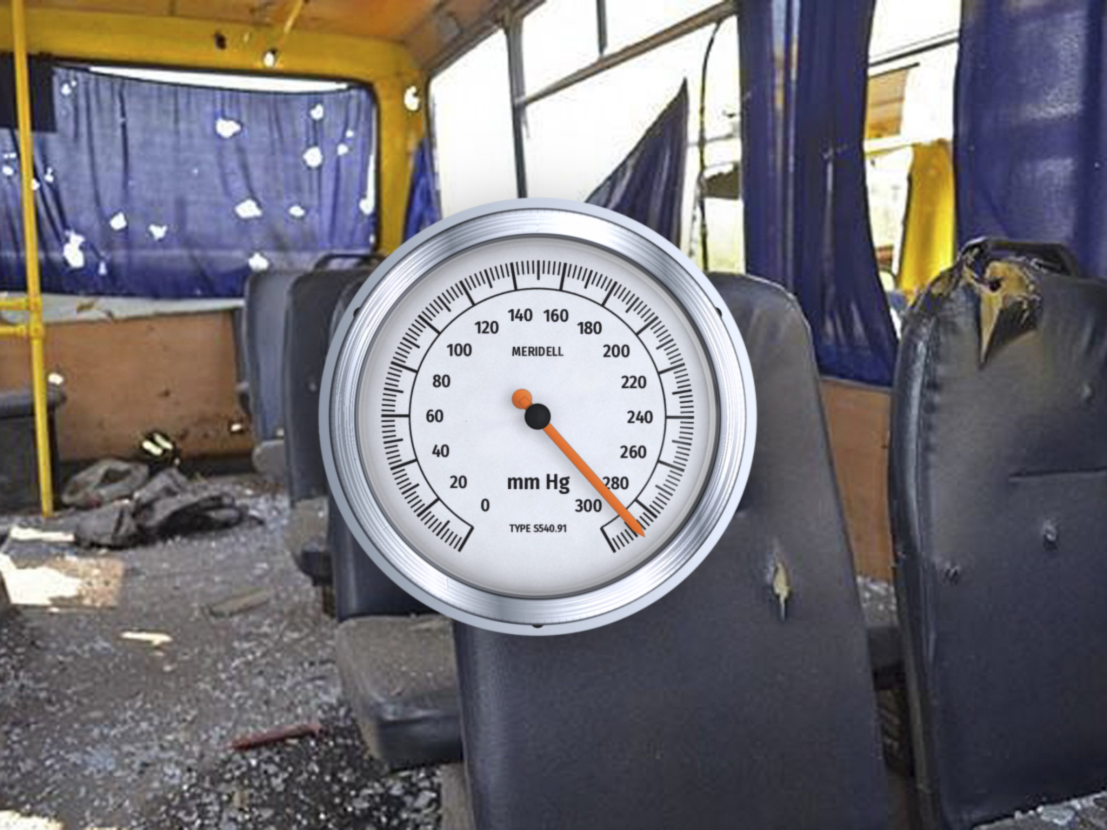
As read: **288** mmHg
